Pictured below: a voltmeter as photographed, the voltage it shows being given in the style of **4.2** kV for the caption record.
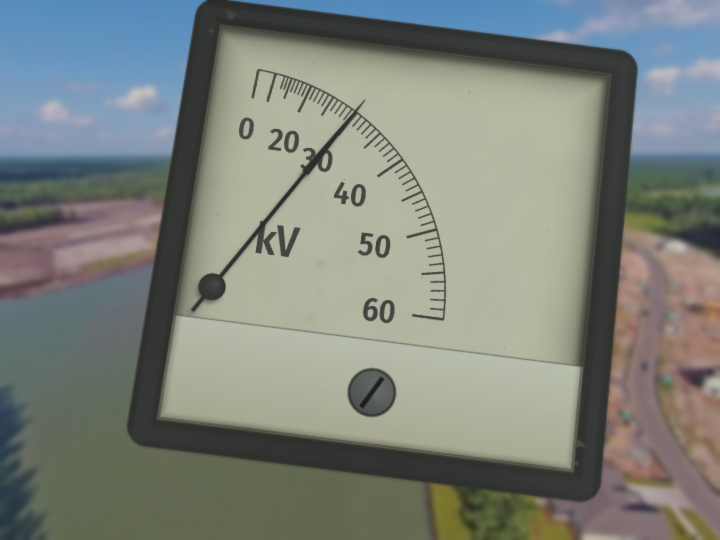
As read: **30** kV
